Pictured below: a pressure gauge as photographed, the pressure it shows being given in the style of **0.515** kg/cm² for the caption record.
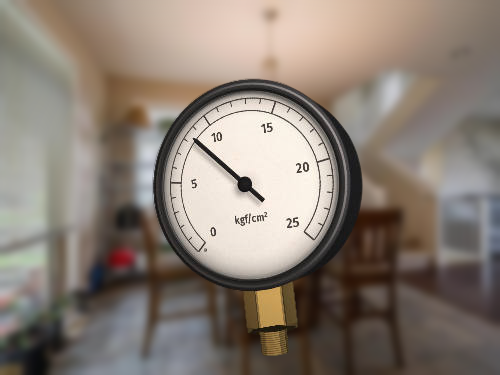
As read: **8.5** kg/cm²
